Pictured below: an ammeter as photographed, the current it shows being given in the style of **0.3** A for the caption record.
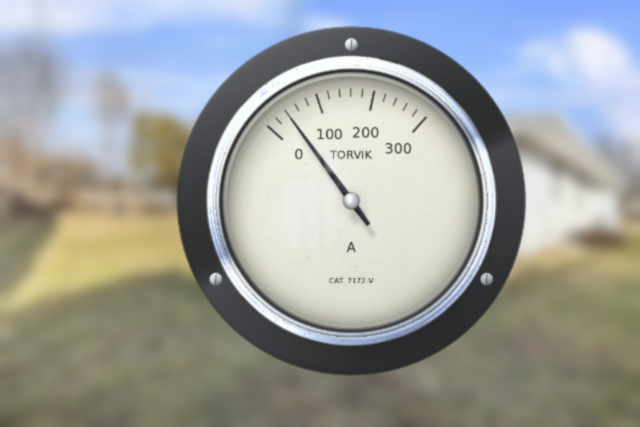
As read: **40** A
